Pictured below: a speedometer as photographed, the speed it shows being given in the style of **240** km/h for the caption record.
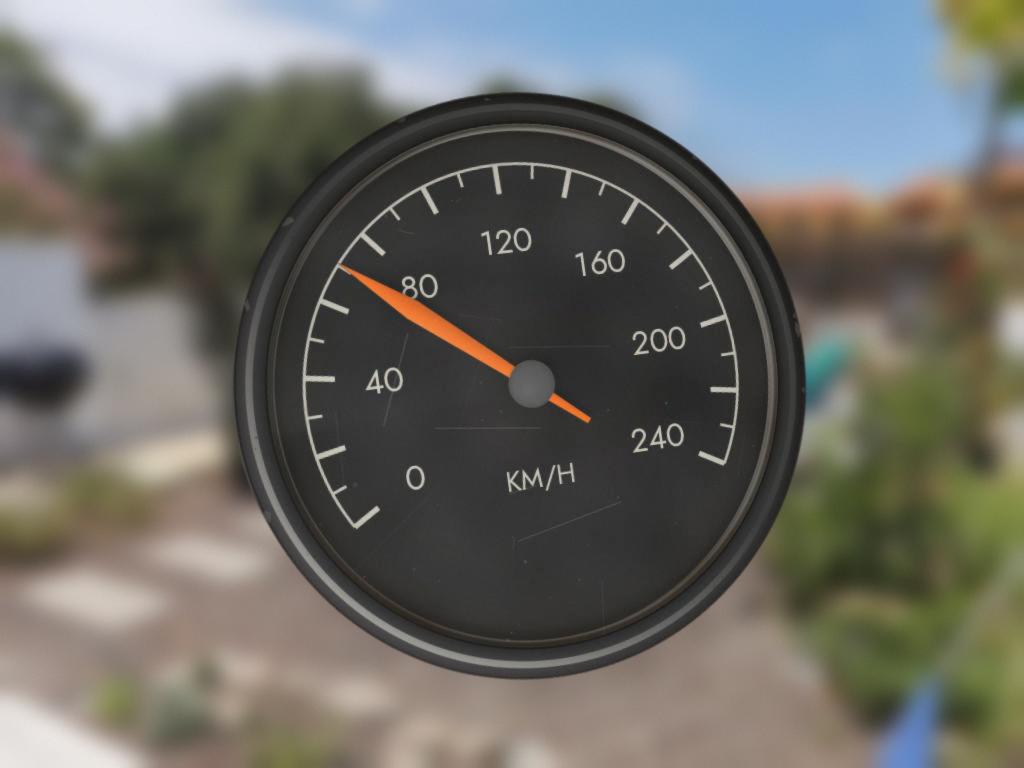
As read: **70** km/h
